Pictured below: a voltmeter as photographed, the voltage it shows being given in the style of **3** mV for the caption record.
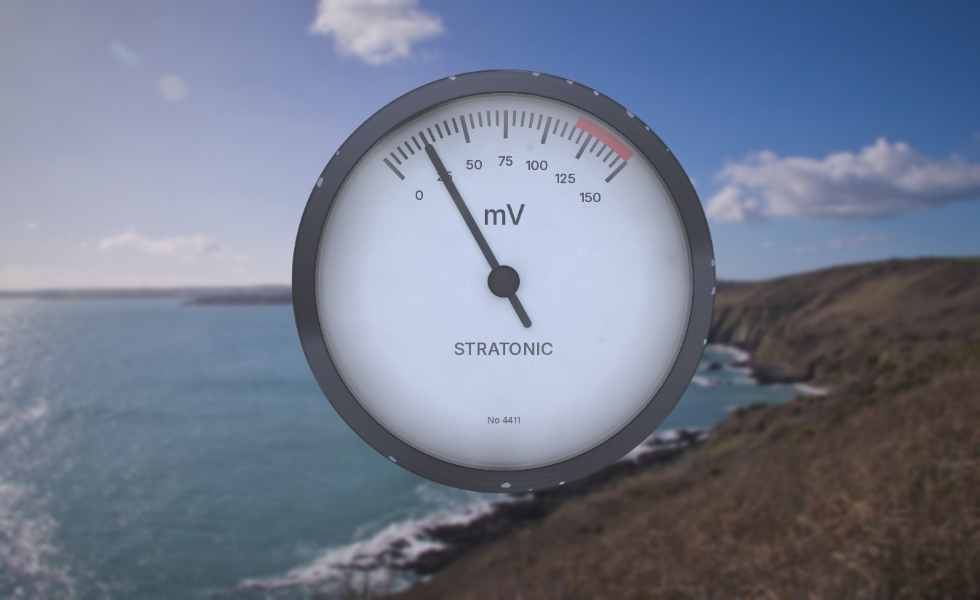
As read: **25** mV
